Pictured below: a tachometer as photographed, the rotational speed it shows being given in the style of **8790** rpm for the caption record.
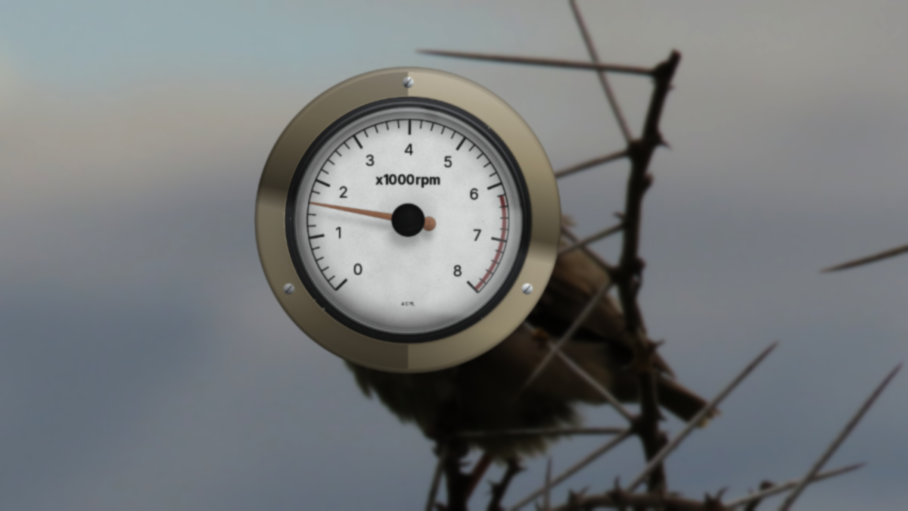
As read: **1600** rpm
